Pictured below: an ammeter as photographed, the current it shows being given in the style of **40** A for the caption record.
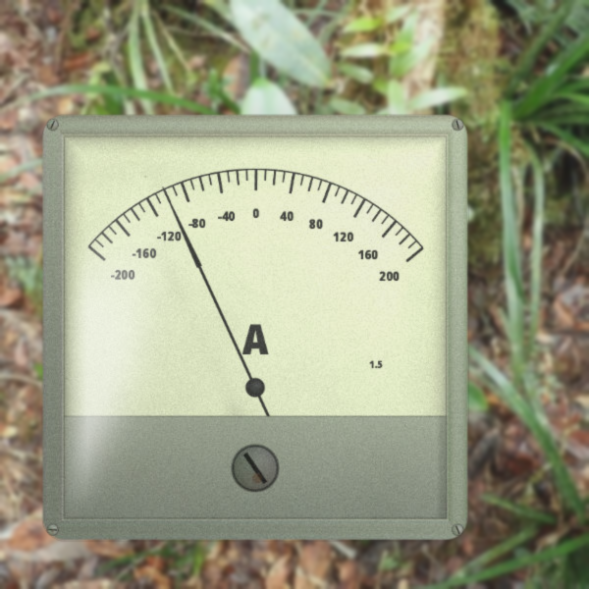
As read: **-100** A
